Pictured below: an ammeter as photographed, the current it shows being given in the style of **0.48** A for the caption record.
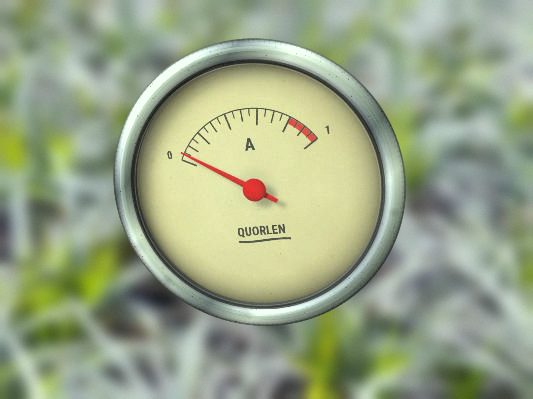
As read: **0.05** A
